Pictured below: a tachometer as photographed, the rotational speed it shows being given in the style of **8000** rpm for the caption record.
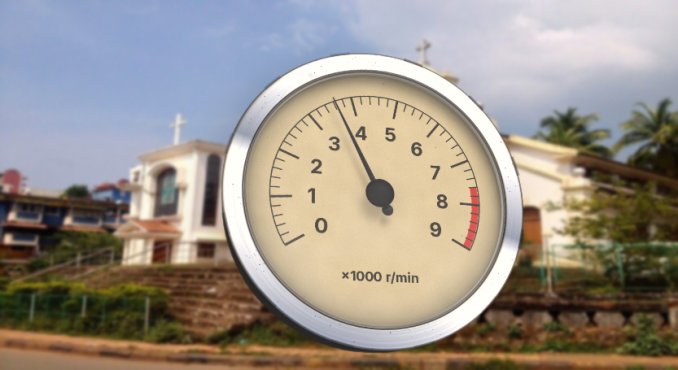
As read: **3600** rpm
